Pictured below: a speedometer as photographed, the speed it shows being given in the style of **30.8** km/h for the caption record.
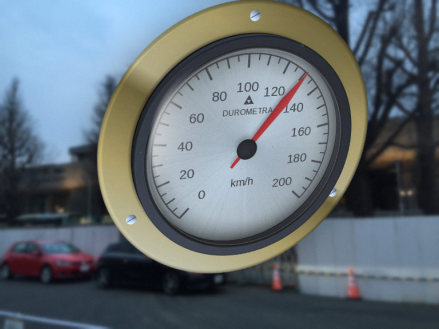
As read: **130** km/h
